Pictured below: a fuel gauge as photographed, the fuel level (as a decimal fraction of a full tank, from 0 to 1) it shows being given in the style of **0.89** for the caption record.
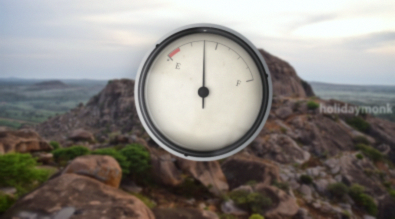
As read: **0.375**
